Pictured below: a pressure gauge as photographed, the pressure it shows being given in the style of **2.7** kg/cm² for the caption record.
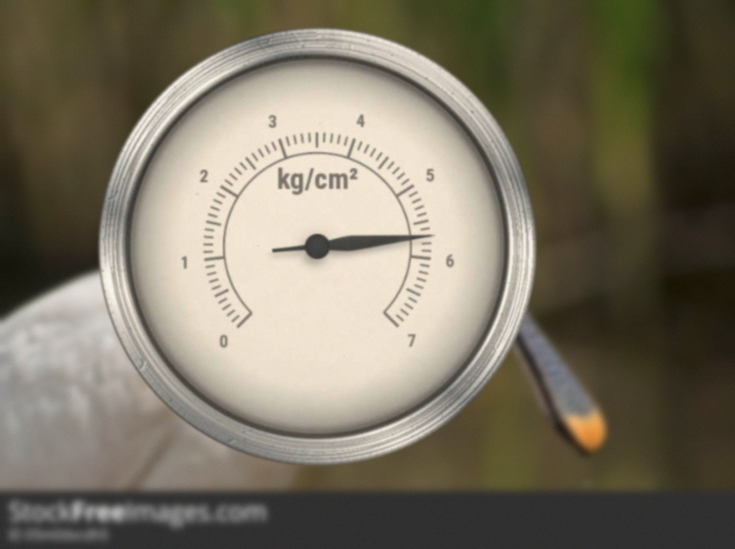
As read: **5.7** kg/cm²
